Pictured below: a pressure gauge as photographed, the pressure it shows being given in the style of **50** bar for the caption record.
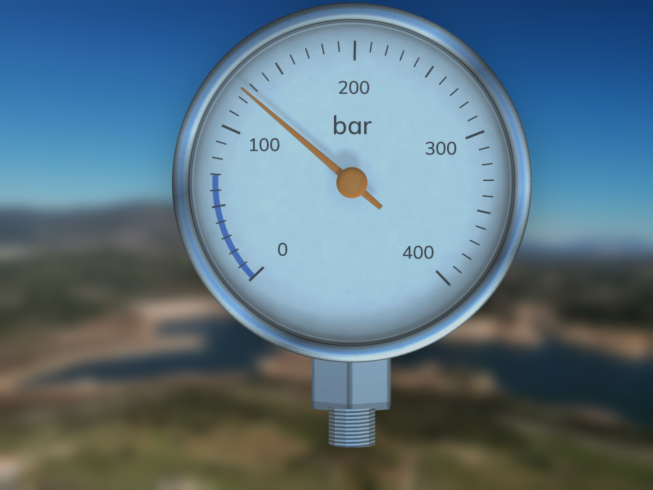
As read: **125** bar
